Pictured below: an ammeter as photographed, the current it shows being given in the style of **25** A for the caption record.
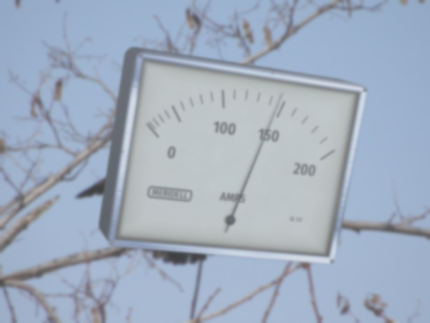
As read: **145** A
